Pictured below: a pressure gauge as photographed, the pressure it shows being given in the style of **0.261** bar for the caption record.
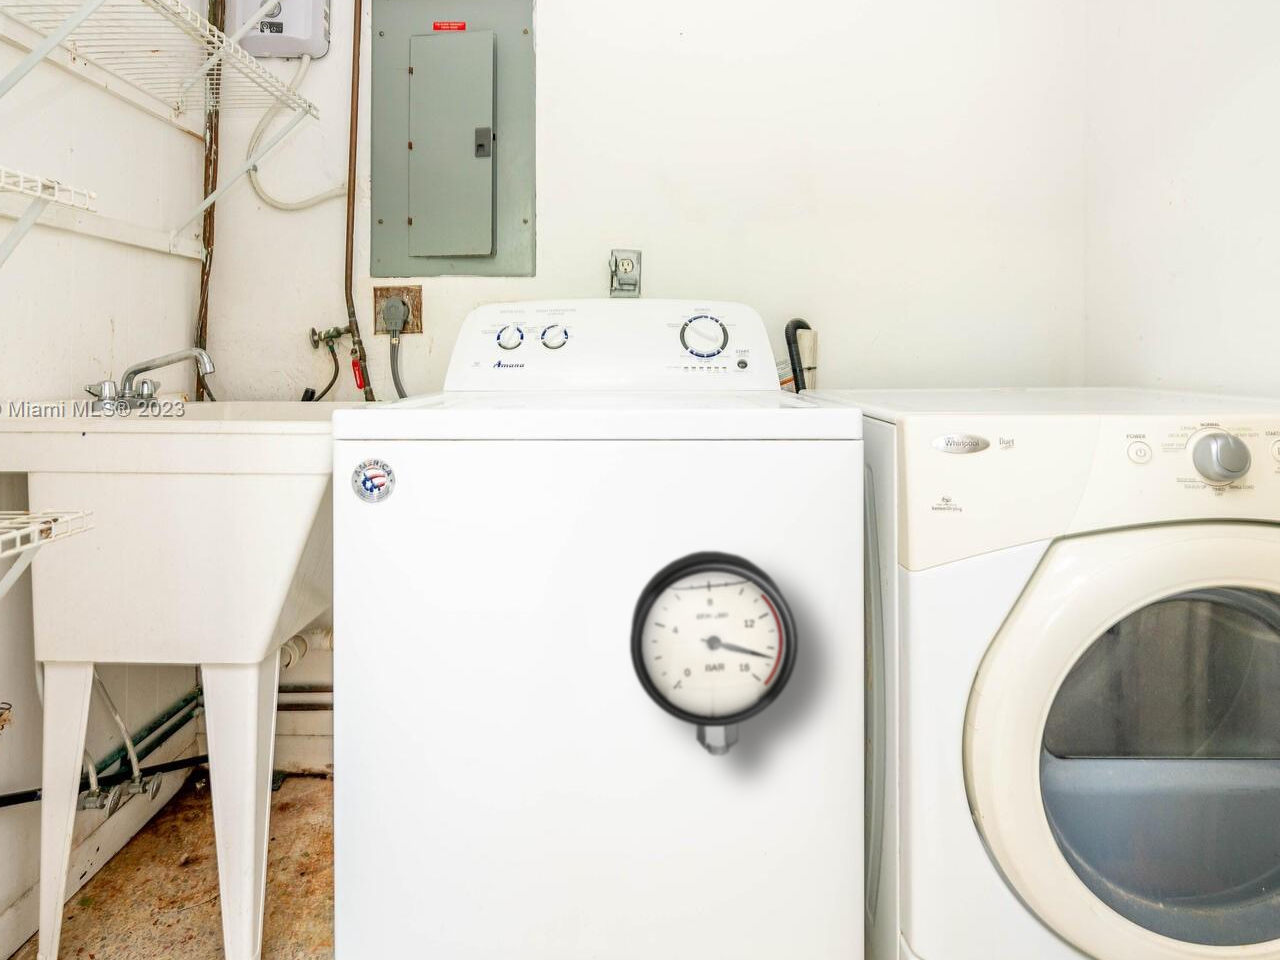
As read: **14.5** bar
